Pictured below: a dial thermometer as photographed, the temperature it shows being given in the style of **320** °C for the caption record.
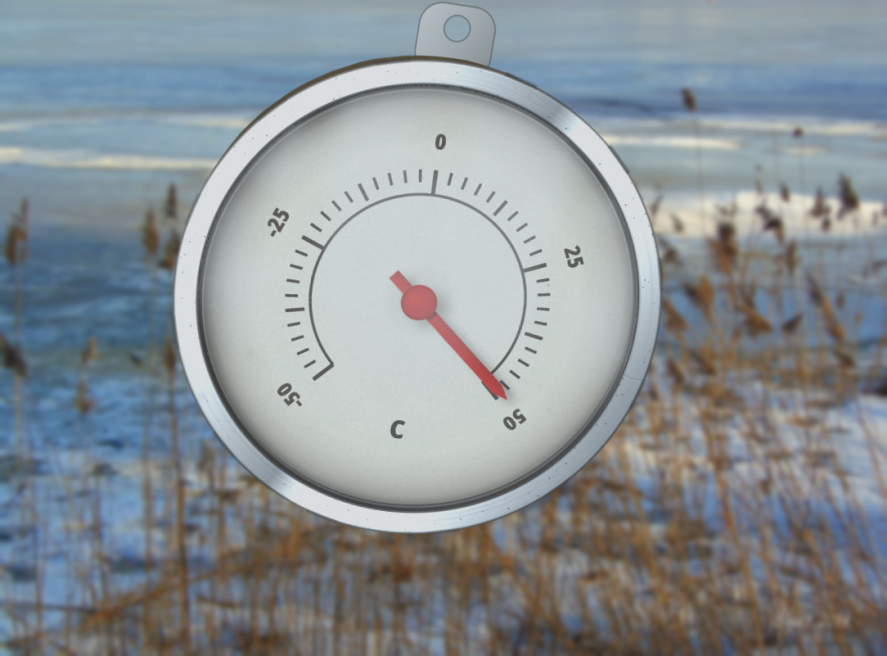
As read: **48.75** °C
